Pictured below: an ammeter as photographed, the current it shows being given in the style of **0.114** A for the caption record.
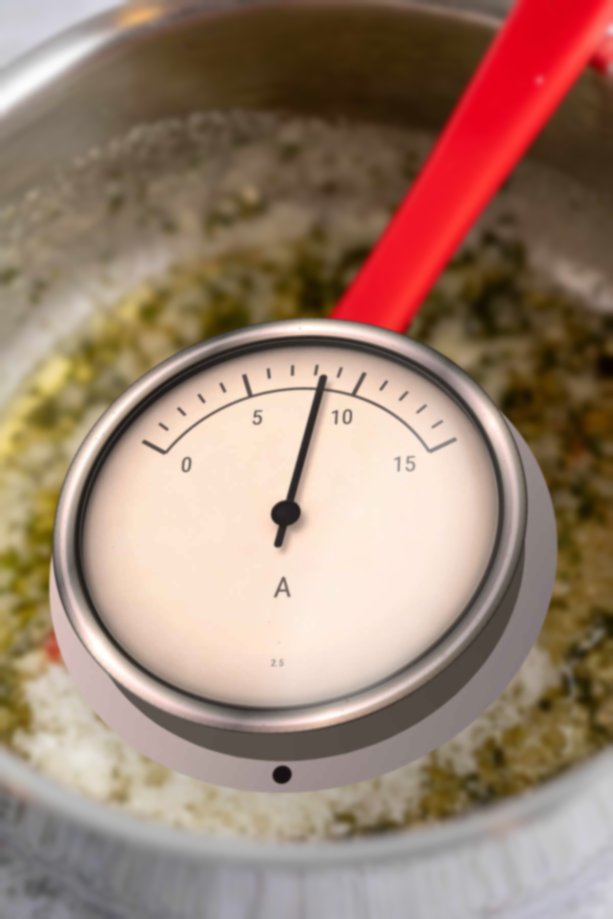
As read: **8.5** A
